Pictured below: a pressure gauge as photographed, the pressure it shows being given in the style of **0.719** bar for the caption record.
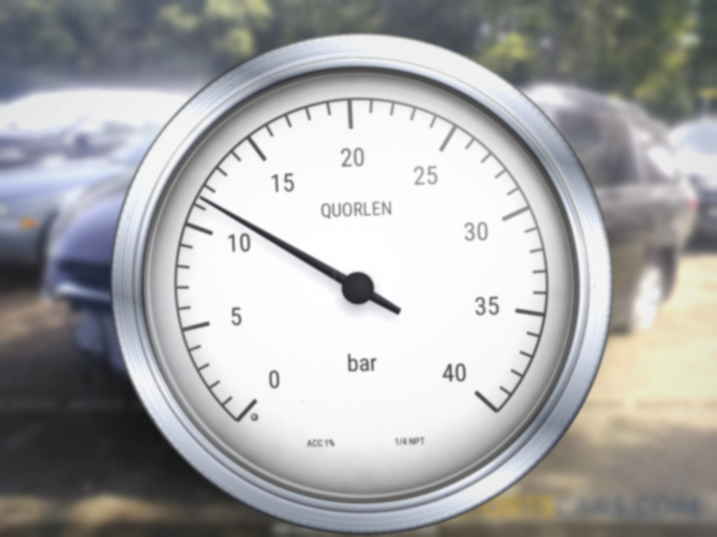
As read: **11.5** bar
